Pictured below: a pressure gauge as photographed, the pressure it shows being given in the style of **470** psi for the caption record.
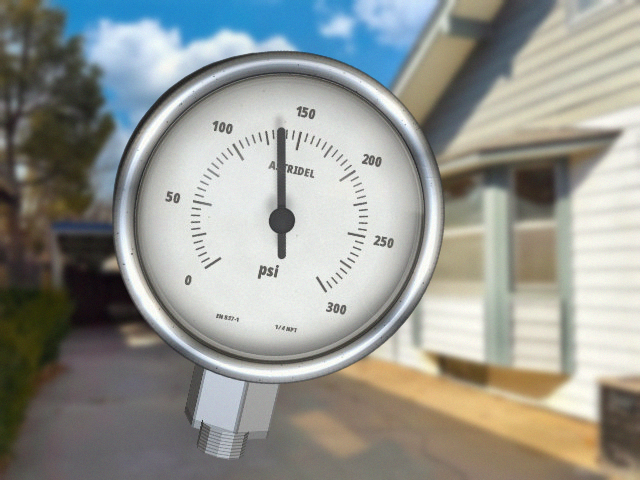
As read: **135** psi
